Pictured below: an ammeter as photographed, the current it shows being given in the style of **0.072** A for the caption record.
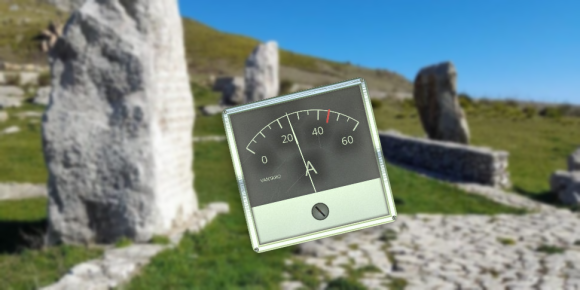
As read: **25** A
